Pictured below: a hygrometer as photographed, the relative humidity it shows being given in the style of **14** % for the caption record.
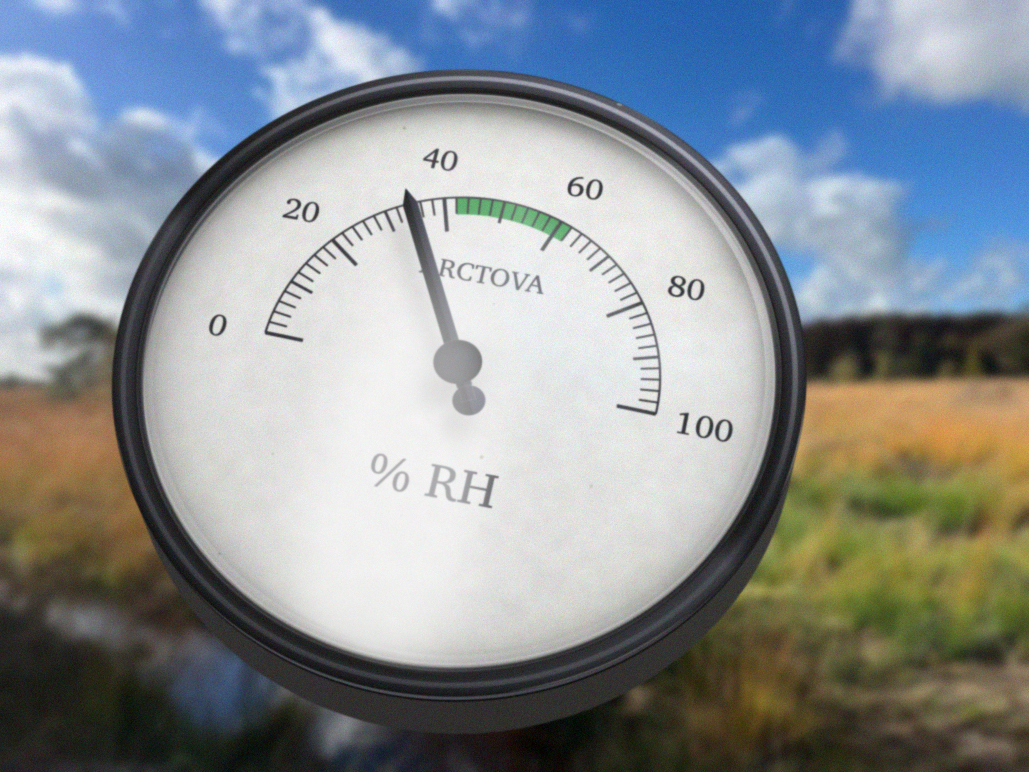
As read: **34** %
